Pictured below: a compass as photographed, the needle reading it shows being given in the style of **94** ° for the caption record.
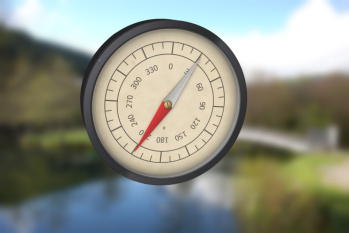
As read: **210** °
